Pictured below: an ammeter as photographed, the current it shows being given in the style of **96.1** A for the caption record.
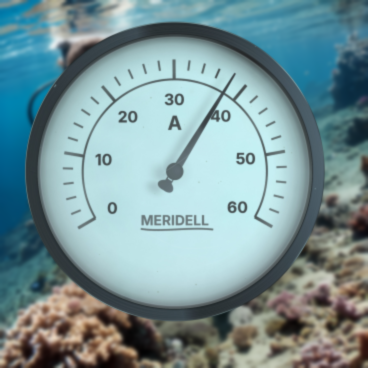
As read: **38** A
